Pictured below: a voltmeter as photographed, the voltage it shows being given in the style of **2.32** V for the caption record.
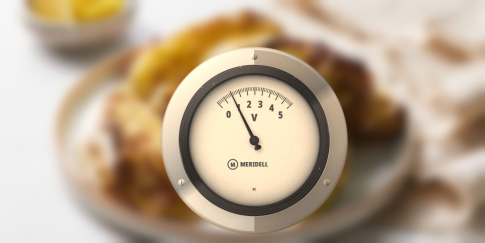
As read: **1** V
